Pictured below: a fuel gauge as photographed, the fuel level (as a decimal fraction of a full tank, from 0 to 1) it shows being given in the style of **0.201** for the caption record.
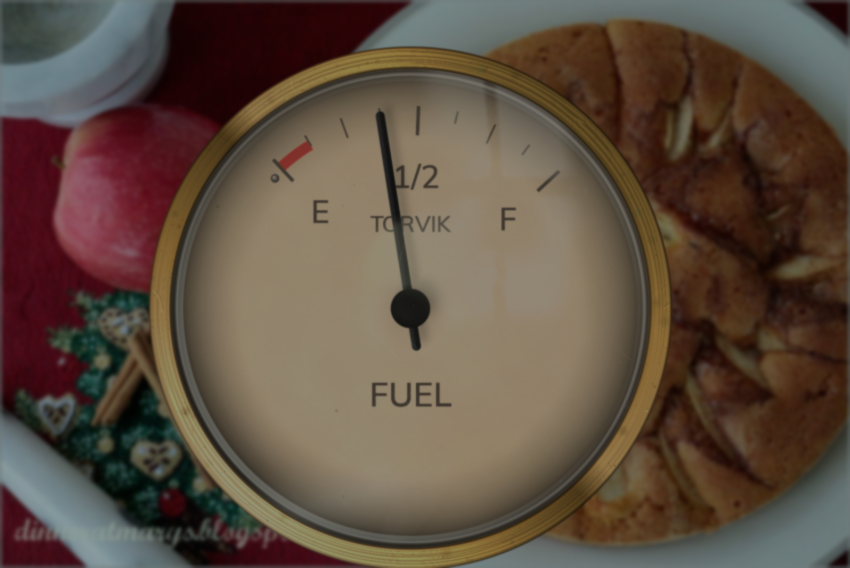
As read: **0.375**
